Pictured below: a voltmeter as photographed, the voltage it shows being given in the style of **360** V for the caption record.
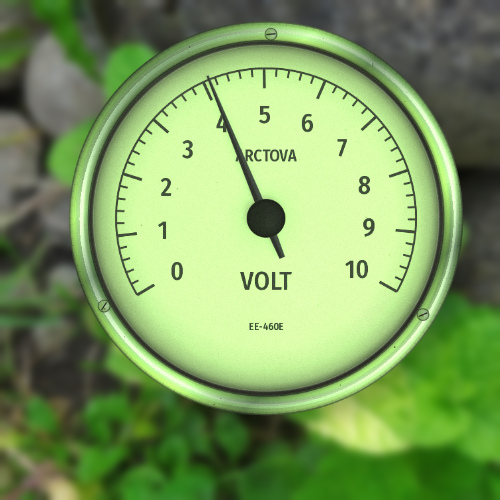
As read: **4.1** V
